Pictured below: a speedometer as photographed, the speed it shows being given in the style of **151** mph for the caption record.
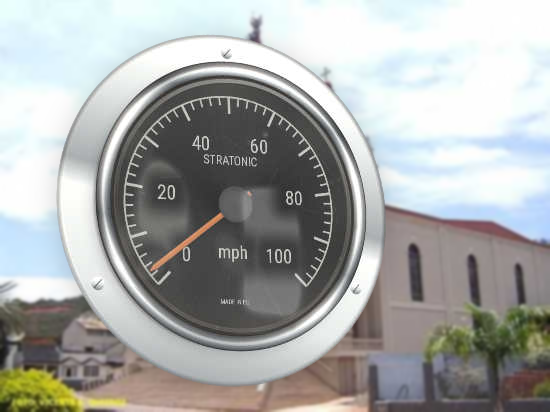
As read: **3** mph
